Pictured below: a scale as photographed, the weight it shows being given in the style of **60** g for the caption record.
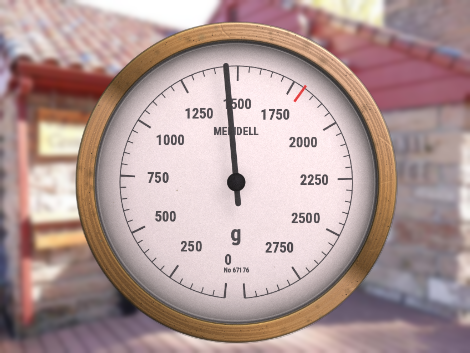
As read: **1450** g
